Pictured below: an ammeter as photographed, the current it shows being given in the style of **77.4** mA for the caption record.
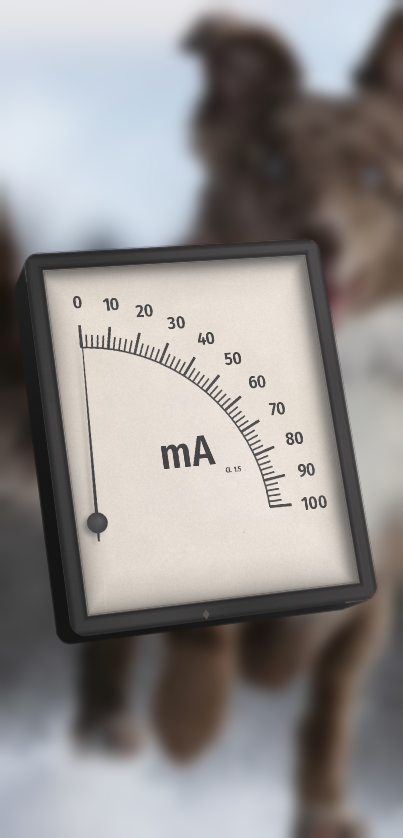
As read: **0** mA
